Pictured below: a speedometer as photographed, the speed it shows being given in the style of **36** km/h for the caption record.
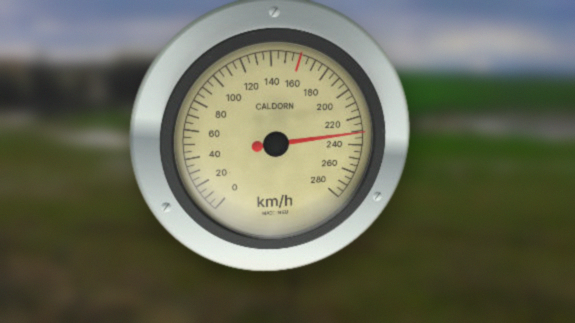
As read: **230** km/h
